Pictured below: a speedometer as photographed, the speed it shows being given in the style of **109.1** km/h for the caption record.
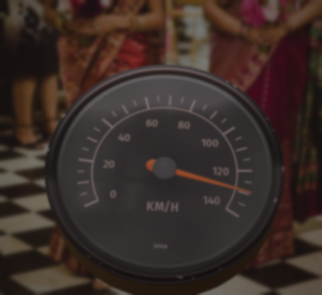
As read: **130** km/h
